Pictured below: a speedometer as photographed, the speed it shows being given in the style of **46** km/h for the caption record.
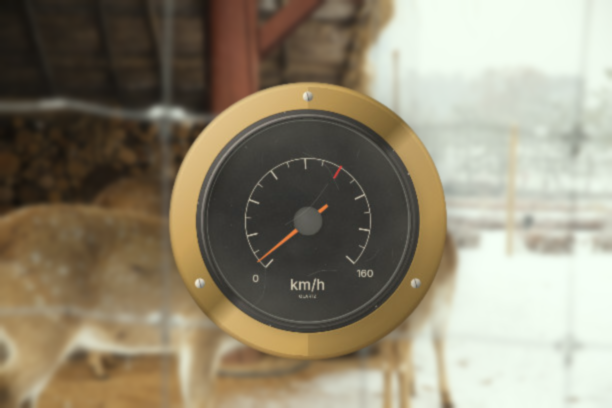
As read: **5** km/h
